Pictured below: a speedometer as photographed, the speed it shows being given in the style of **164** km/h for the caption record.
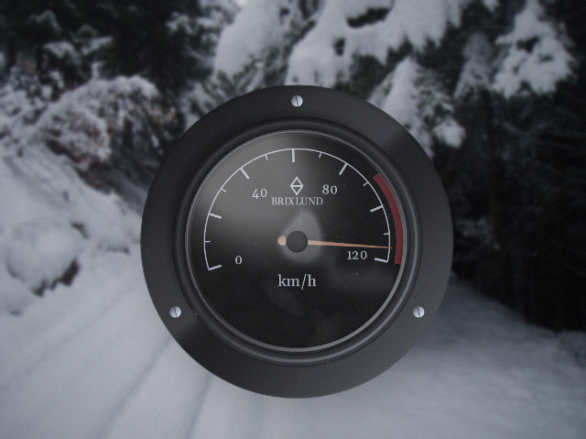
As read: **115** km/h
